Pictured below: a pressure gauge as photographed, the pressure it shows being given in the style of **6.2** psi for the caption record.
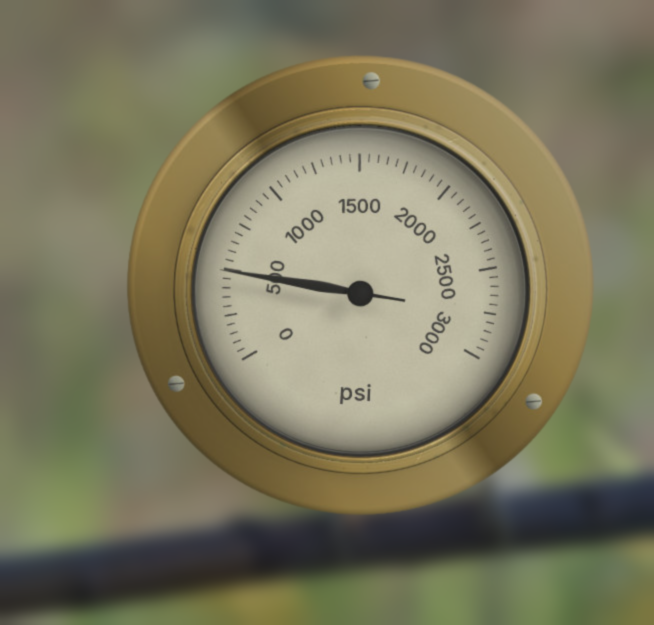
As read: **500** psi
